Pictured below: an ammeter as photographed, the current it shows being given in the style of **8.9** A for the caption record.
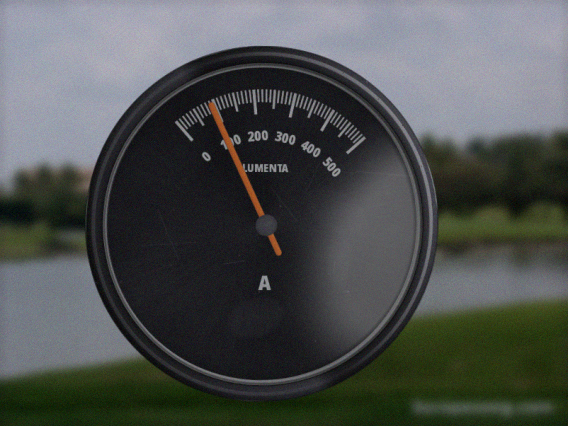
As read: **90** A
